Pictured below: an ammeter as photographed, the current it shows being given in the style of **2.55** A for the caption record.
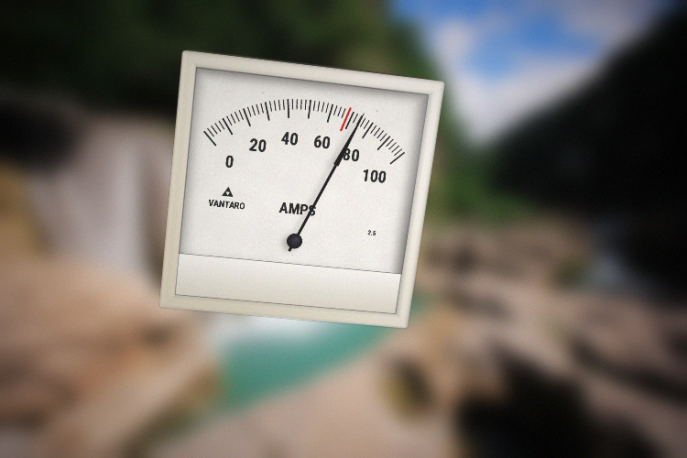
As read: **74** A
